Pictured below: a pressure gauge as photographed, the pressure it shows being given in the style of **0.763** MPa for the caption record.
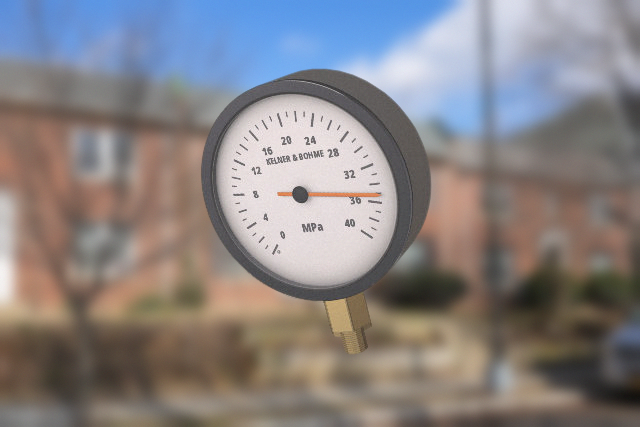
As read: **35** MPa
